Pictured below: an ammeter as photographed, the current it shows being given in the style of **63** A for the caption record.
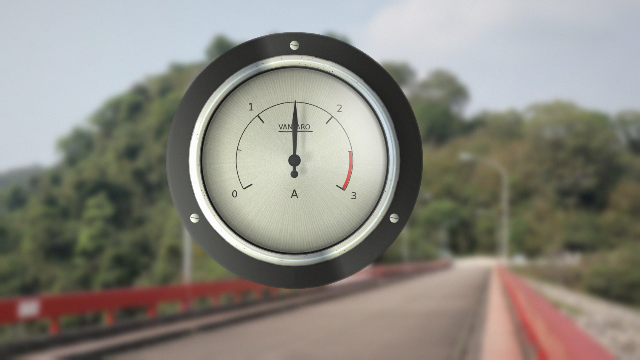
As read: **1.5** A
